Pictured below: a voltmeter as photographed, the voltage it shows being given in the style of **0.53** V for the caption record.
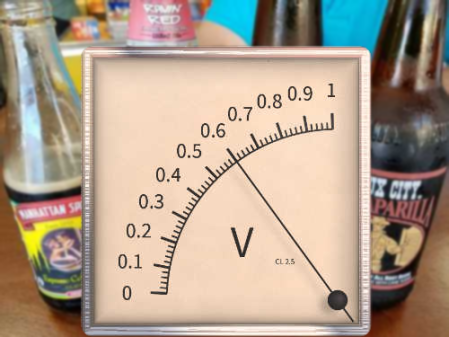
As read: **0.6** V
